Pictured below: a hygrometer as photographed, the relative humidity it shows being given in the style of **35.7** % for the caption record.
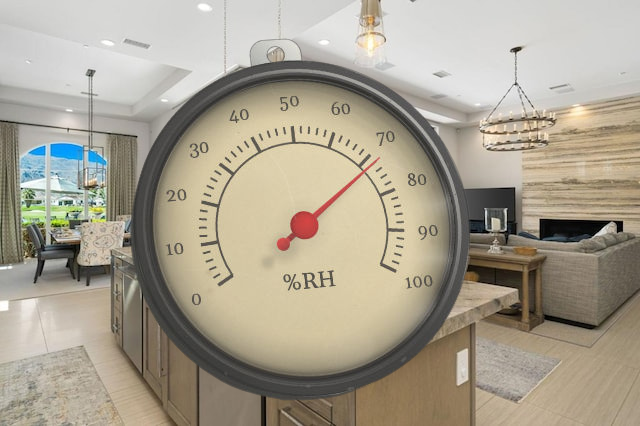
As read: **72** %
